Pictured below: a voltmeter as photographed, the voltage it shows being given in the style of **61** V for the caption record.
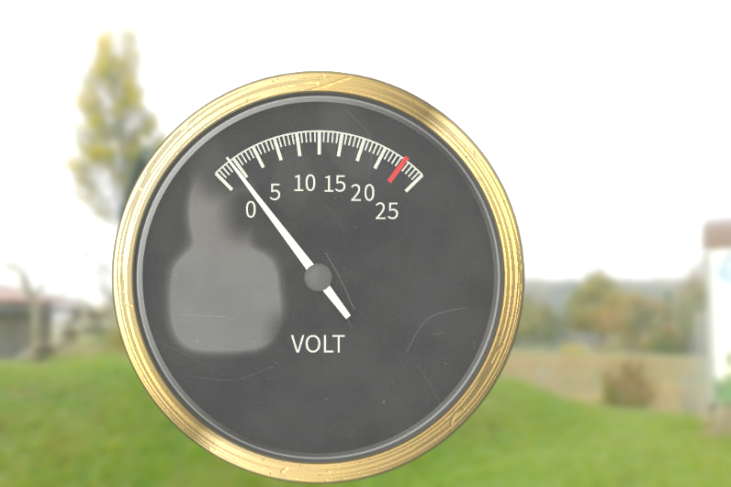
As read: **2** V
